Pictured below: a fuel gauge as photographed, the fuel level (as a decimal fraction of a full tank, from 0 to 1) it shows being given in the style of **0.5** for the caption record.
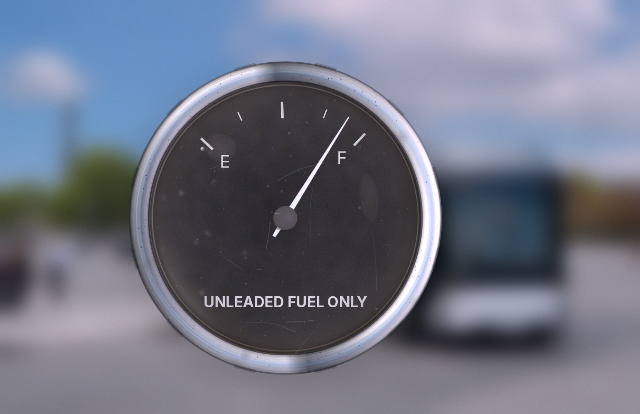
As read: **0.875**
